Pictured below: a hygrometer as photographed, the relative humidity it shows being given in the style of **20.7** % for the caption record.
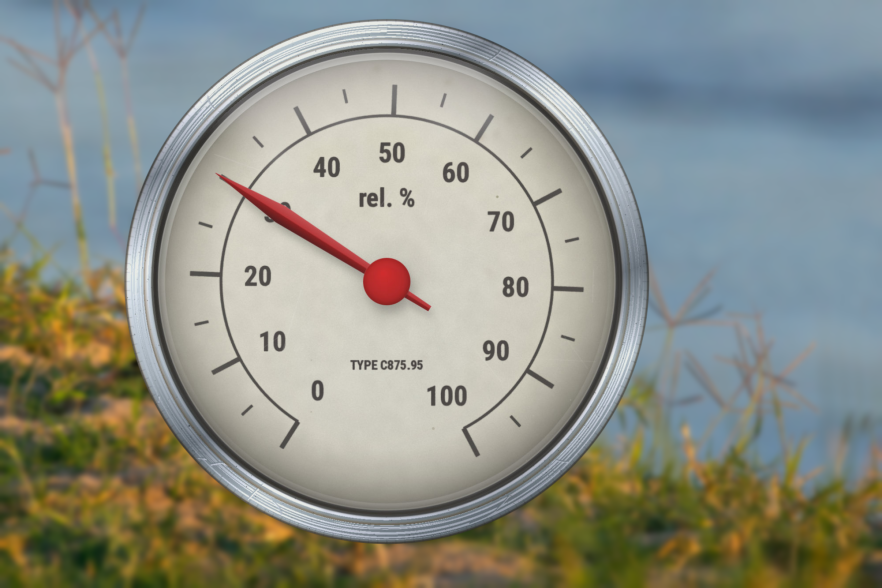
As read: **30** %
